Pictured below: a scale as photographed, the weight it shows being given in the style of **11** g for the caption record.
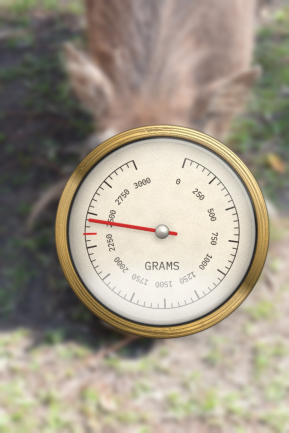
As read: **2450** g
